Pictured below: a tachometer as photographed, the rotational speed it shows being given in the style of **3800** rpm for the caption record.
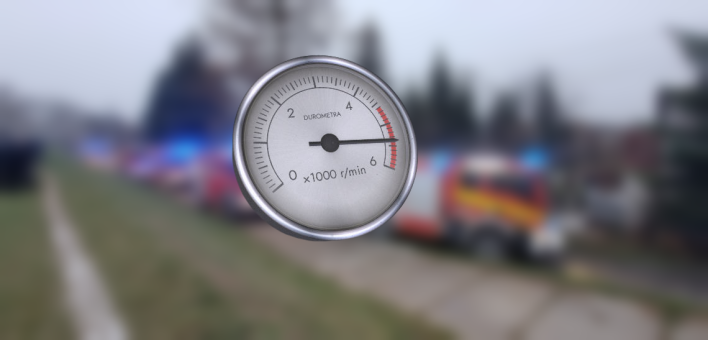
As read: **5400** rpm
